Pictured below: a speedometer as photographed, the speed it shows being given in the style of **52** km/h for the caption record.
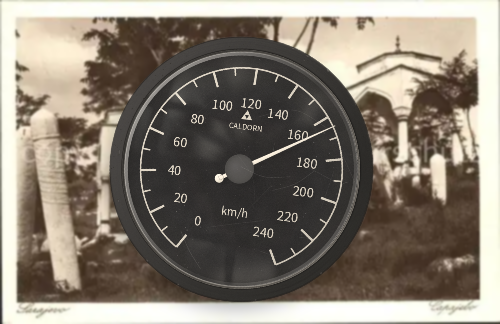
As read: **165** km/h
